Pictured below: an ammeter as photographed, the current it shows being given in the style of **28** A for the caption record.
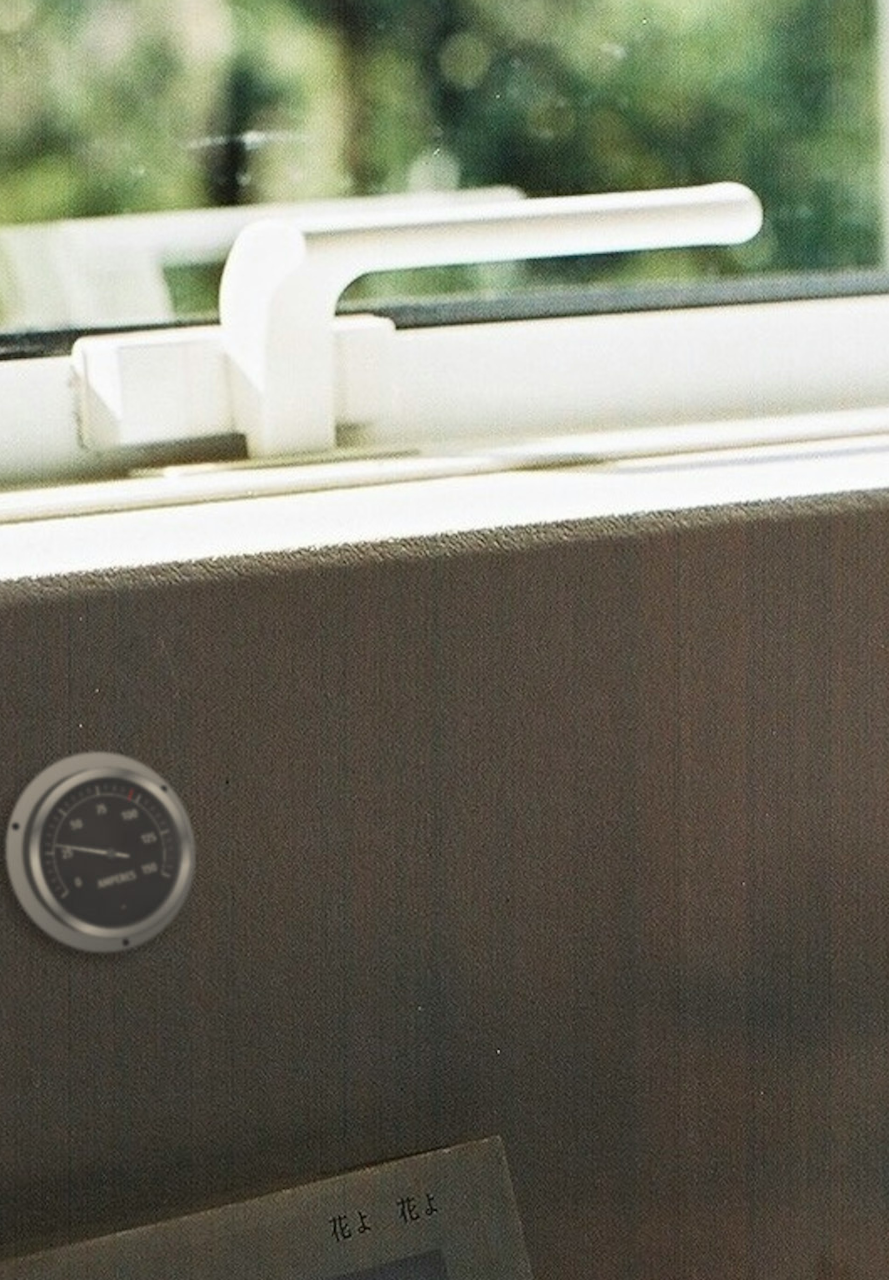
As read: **30** A
